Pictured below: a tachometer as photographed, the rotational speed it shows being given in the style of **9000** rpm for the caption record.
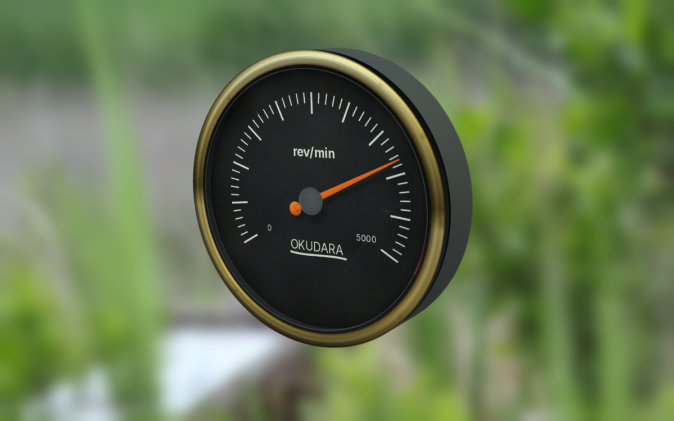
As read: **3850** rpm
